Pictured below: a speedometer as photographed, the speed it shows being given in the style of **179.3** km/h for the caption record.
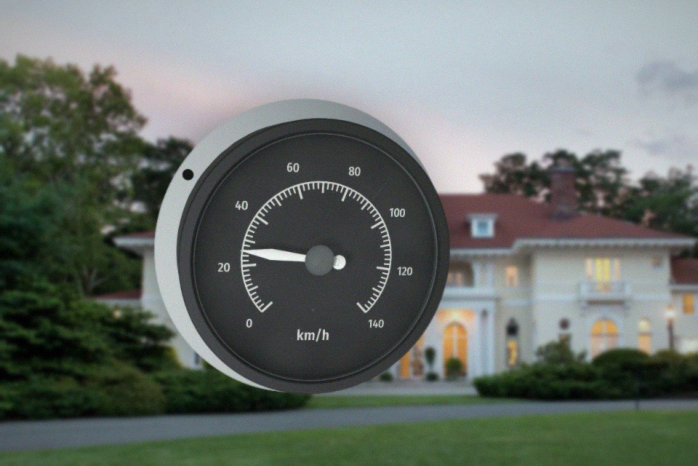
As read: **26** km/h
